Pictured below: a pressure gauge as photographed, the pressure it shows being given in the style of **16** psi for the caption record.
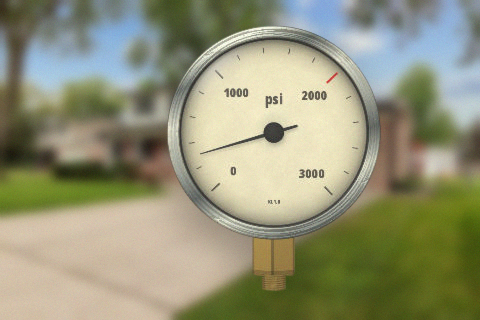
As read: **300** psi
